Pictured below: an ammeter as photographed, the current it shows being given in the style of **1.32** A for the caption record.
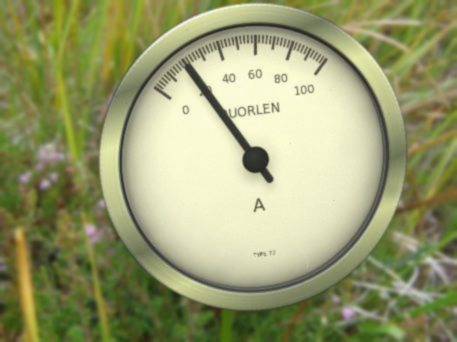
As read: **20** A
